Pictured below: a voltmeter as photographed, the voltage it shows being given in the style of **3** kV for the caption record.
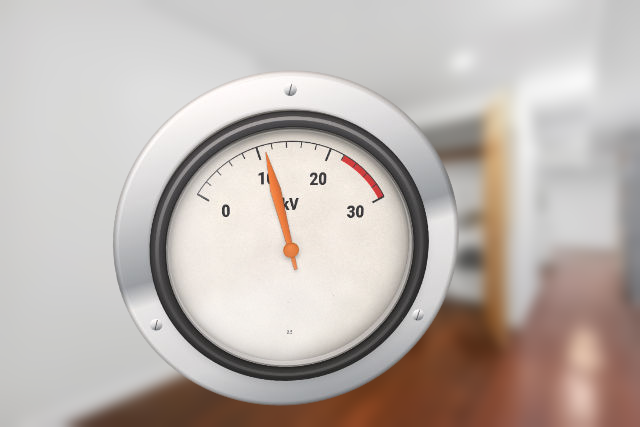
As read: **11** kV
